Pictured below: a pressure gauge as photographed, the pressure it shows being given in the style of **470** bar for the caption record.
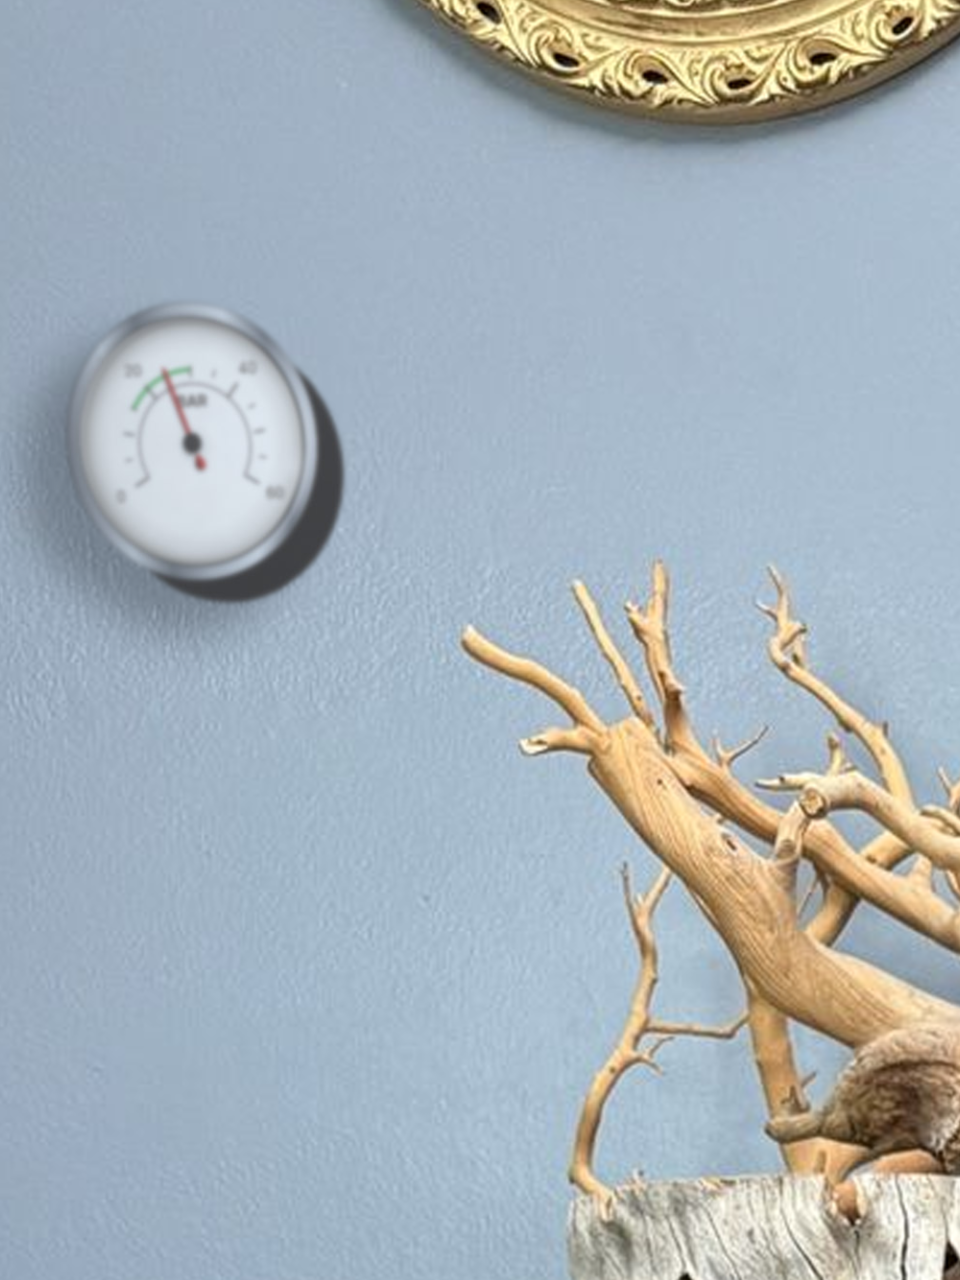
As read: **25** bar
